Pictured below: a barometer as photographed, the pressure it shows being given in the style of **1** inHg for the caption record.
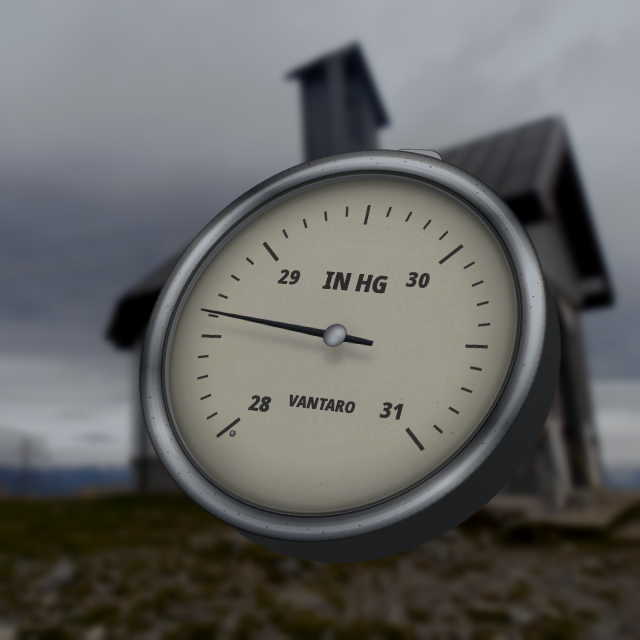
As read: **28.6** inHg
